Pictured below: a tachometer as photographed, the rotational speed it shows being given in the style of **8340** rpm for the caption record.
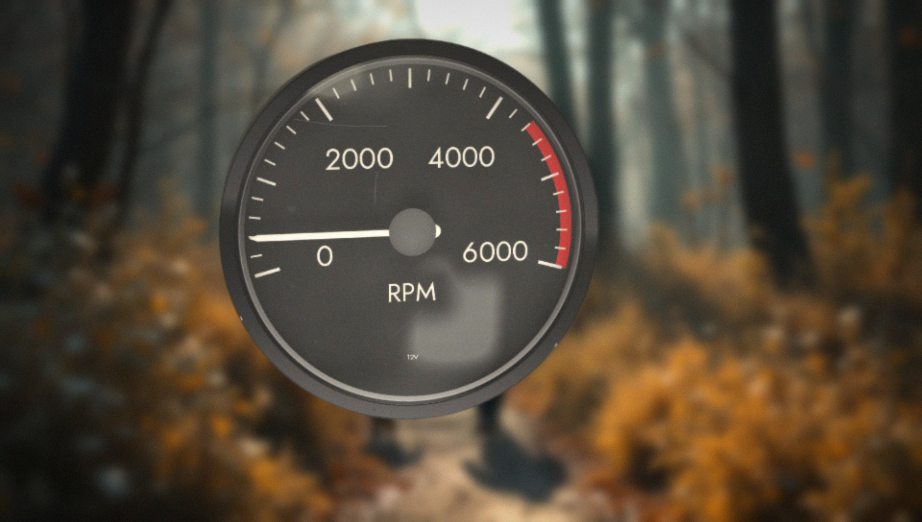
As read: **400** rpm
